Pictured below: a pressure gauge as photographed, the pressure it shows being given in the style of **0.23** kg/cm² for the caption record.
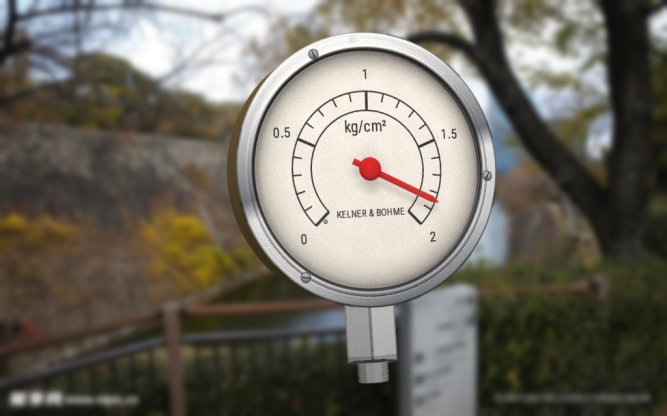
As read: **1.85** kg/cm²
